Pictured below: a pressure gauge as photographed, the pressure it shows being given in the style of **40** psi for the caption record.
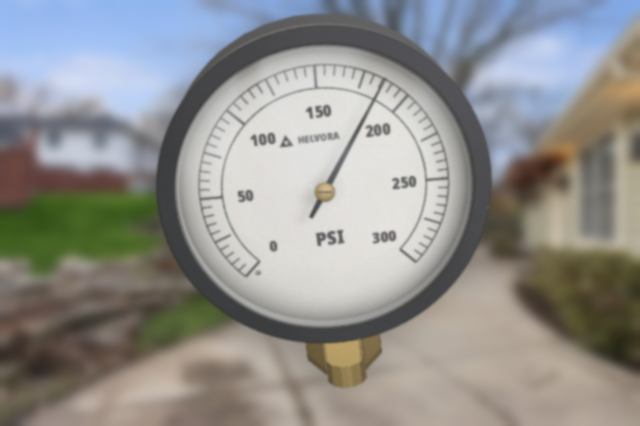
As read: **185** psi
